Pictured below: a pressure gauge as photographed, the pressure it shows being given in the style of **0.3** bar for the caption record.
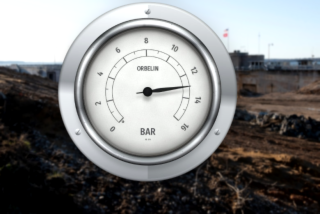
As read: **13** bar
